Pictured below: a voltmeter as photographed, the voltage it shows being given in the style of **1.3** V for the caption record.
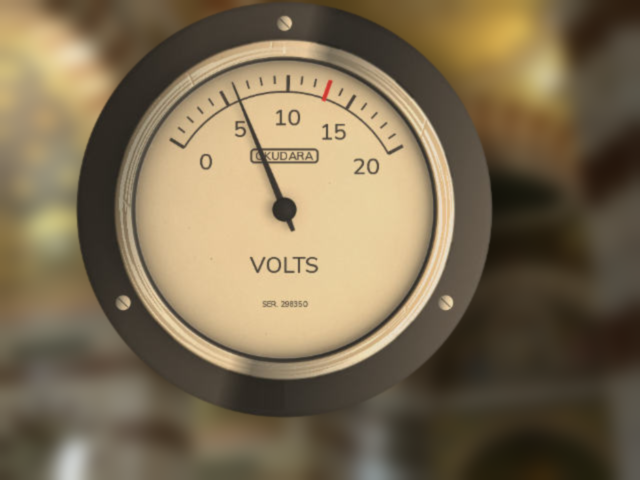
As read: **6** V
